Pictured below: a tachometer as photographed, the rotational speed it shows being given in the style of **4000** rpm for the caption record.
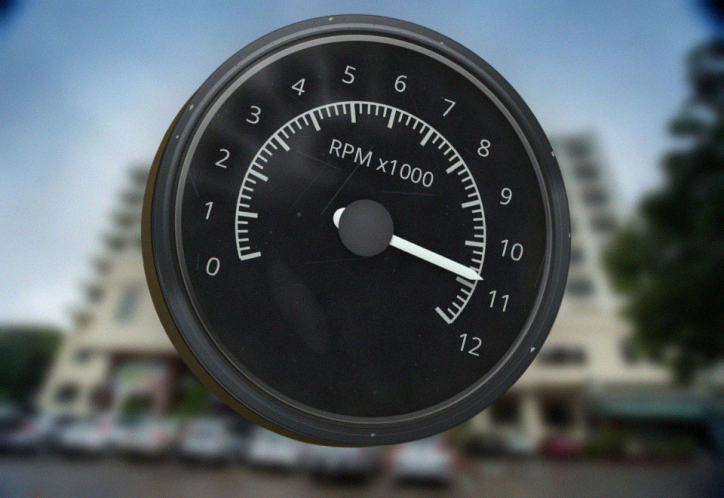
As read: **10800** rpm
